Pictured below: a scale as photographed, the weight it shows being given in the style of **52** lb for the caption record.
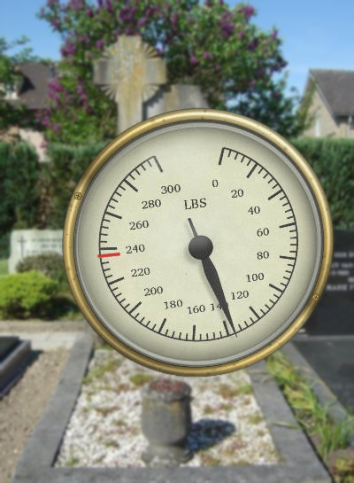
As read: **136** lb
